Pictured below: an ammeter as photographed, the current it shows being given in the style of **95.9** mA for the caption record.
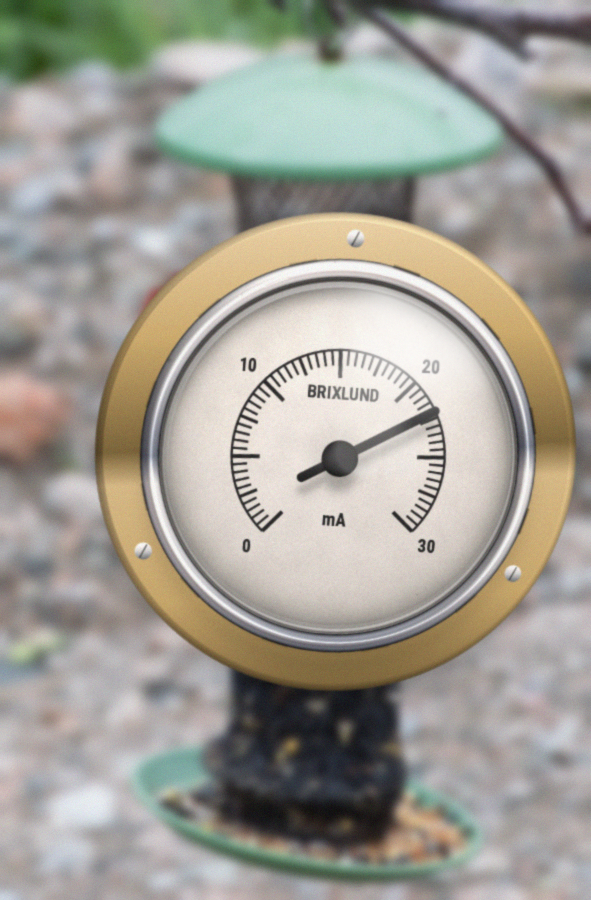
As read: **22** mA
